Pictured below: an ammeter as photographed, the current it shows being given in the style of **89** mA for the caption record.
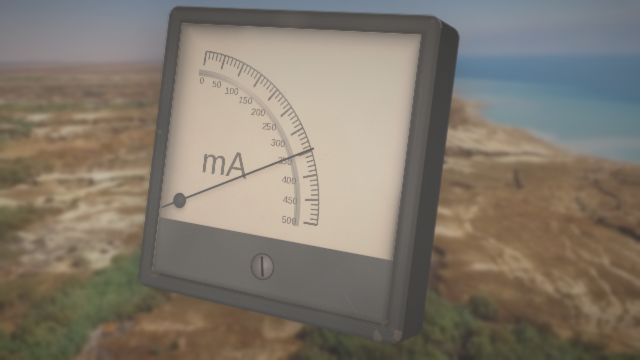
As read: **350** mA
